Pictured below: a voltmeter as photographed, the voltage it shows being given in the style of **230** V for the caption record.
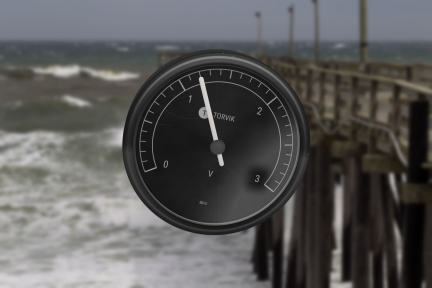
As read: **1.2** V
